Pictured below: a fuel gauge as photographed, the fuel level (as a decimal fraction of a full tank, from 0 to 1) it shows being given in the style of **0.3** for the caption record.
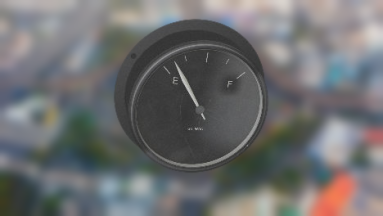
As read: **0.125**
